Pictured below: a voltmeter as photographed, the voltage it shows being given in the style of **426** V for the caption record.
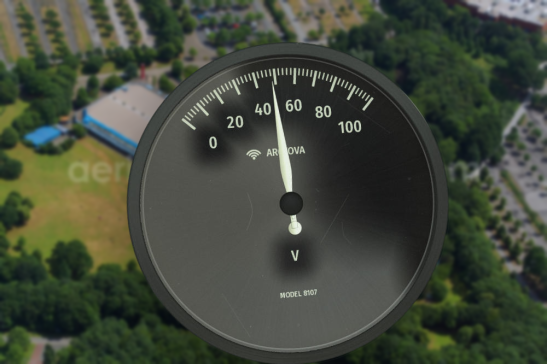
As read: **48** V
